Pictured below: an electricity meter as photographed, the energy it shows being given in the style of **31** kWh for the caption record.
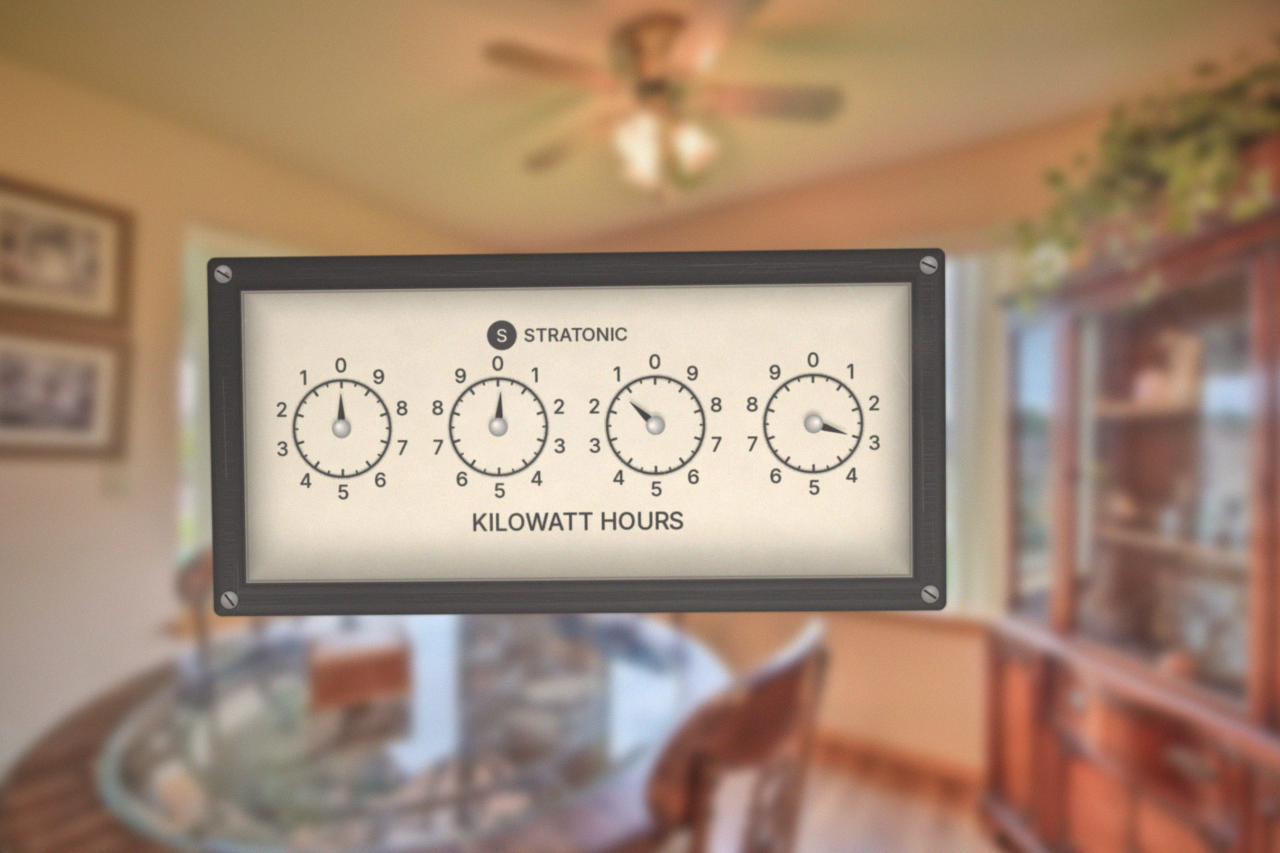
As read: **13** kWh
